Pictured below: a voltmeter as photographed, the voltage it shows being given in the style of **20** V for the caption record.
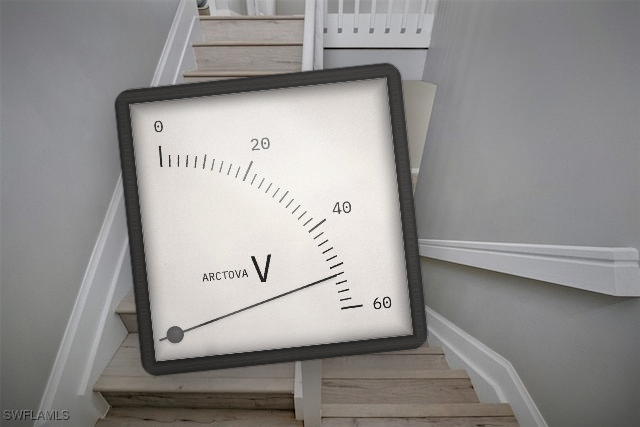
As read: **52** V
